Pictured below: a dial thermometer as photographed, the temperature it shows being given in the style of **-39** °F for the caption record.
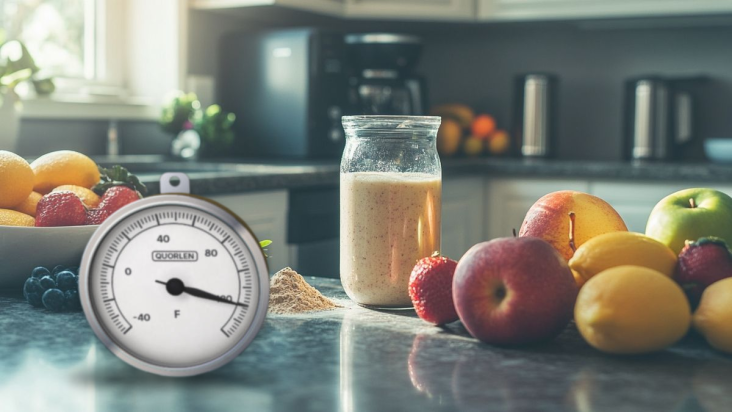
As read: **120** °F
